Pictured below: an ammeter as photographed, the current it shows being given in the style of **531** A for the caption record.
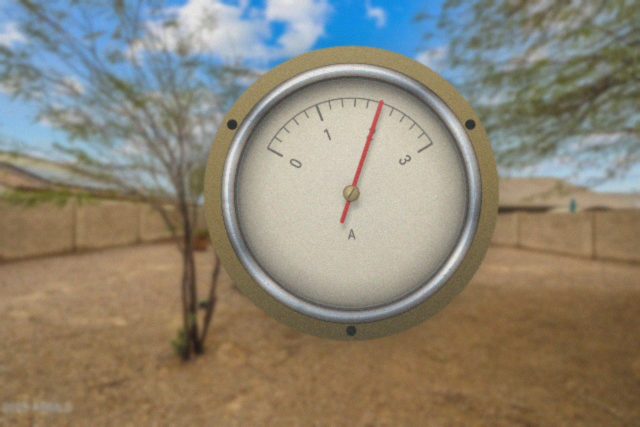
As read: **2** A
